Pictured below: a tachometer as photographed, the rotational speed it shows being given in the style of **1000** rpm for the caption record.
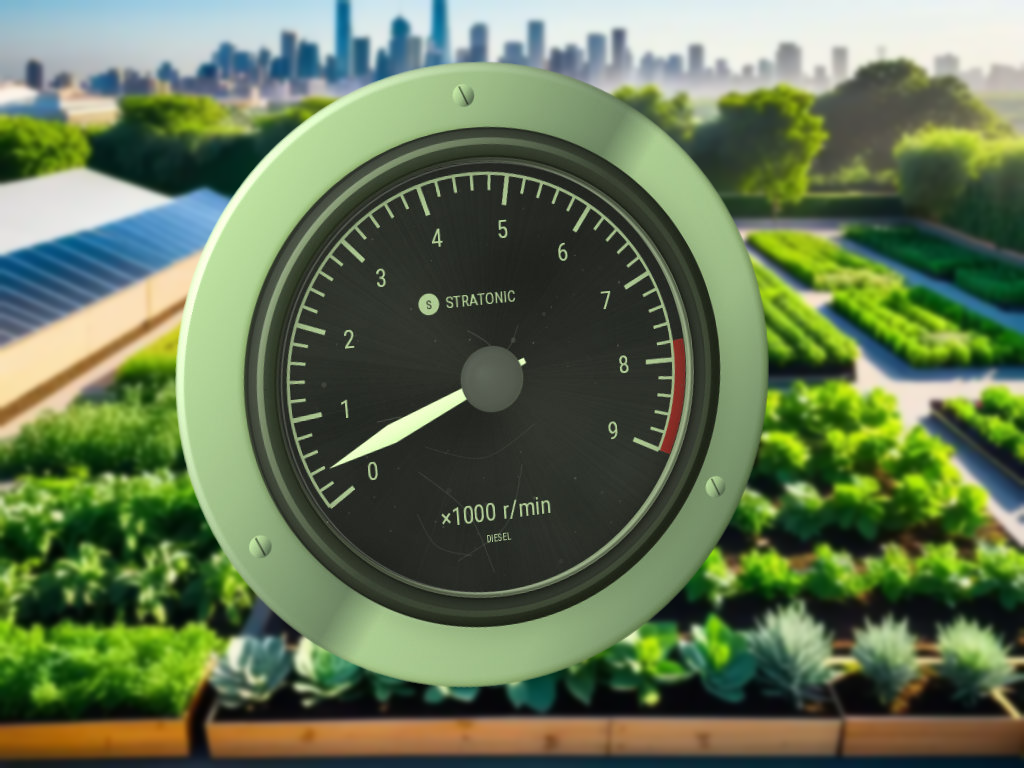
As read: **400** rpm
